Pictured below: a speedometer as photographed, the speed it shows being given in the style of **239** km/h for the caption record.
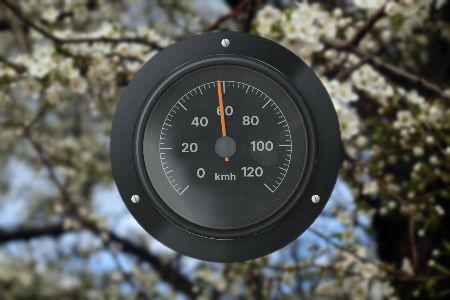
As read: **58** km/h
